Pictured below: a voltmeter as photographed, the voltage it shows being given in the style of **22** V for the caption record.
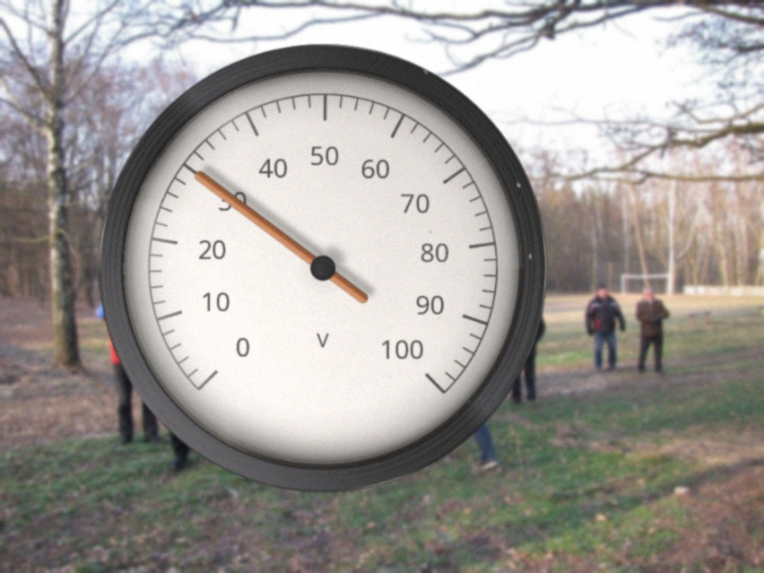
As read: **30** V
